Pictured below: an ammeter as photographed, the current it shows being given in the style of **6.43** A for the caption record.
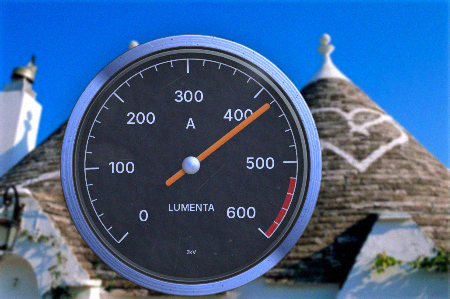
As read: **420** A
